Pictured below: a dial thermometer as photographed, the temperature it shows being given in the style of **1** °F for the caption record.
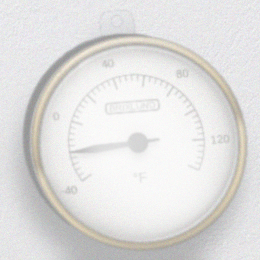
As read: **-20** °F
